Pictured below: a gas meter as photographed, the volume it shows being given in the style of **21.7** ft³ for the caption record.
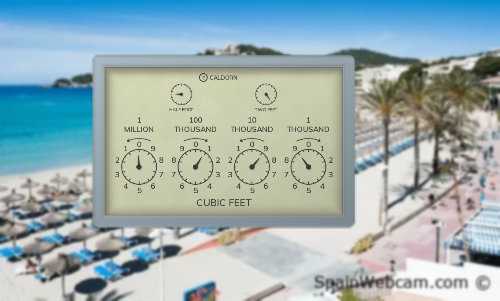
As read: **8900** ft³
